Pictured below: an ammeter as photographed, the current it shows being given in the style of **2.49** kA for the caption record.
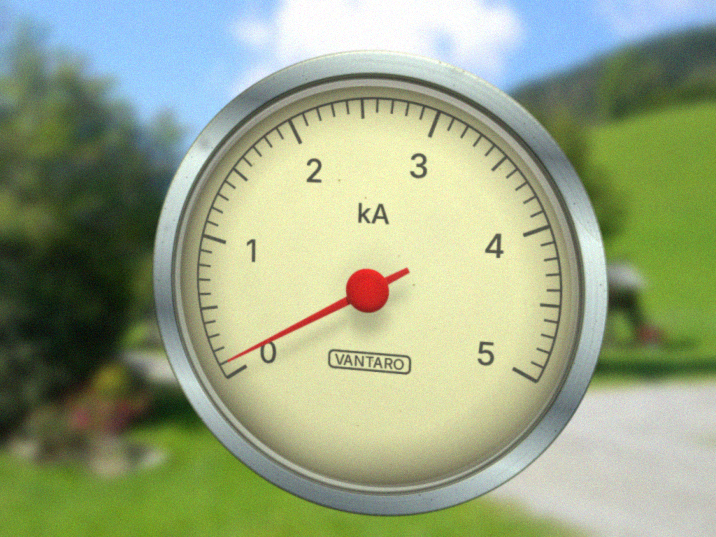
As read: **0.1** kA
